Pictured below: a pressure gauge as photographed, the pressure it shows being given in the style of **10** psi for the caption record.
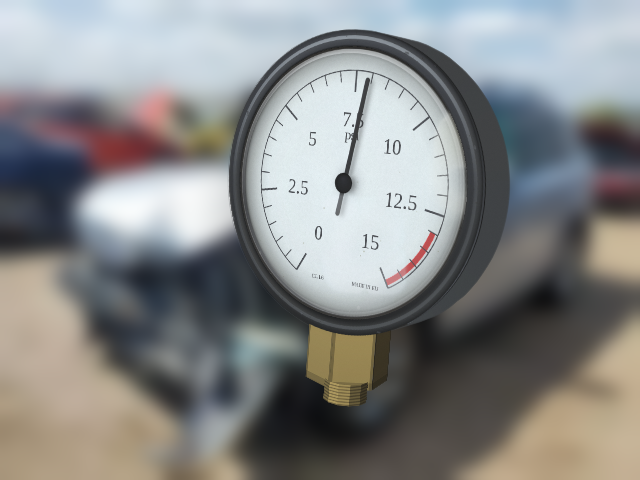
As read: **8** psi
